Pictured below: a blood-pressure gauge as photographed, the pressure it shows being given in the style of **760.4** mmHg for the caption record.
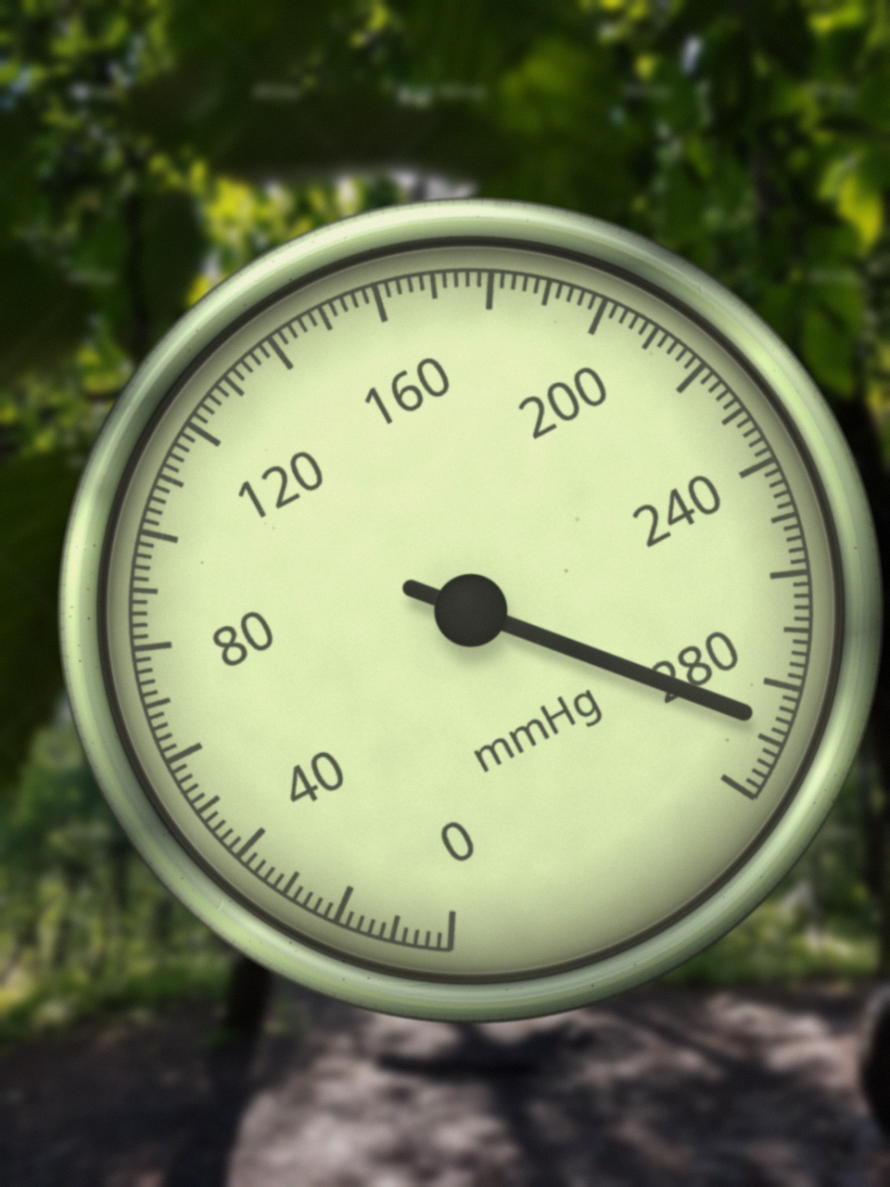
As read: **287** mmHg
